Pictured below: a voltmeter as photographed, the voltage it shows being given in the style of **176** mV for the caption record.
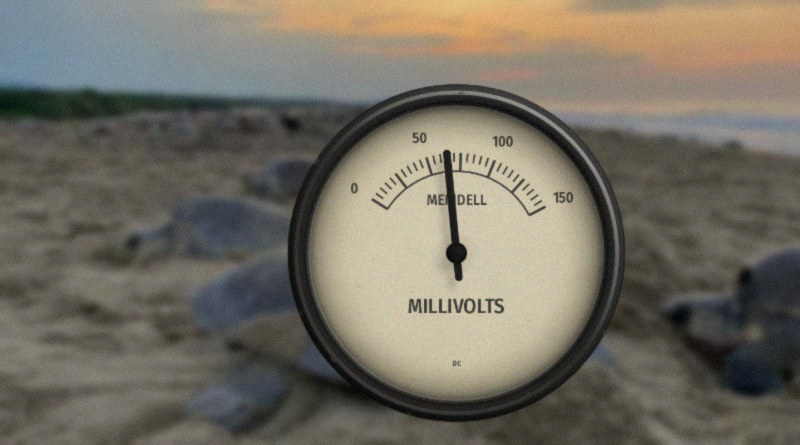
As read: **65** mV
